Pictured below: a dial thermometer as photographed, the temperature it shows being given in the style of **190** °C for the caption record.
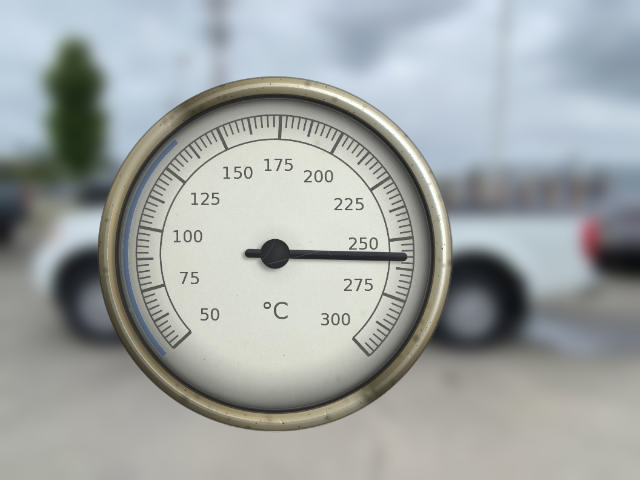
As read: **257.5** °C
